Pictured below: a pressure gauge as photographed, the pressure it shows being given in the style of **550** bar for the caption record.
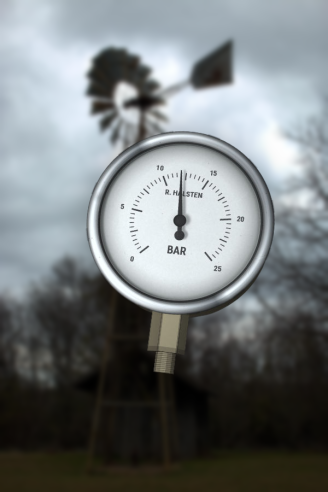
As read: **12** bar
